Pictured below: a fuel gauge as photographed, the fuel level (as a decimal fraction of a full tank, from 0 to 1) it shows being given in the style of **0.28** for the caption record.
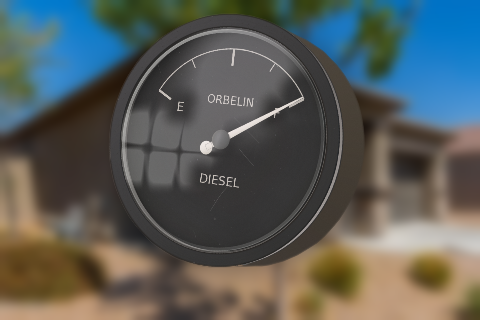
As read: **1**
